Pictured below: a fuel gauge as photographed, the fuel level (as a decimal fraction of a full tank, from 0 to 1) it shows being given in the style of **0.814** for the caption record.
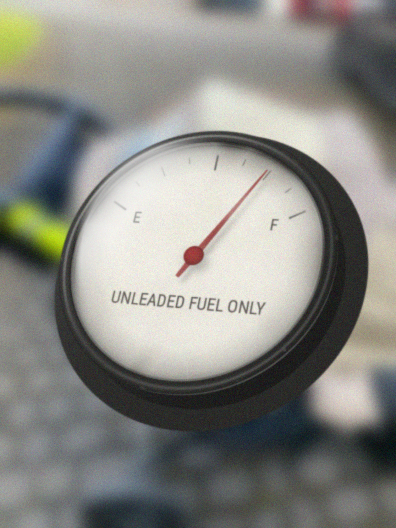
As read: **0.75**
